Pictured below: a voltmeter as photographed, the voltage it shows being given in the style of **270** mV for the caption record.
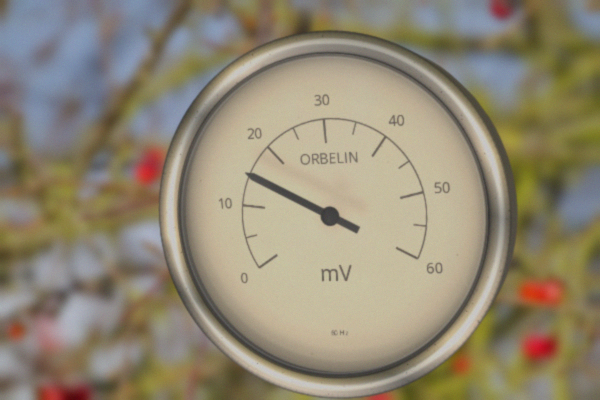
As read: **15** mV
